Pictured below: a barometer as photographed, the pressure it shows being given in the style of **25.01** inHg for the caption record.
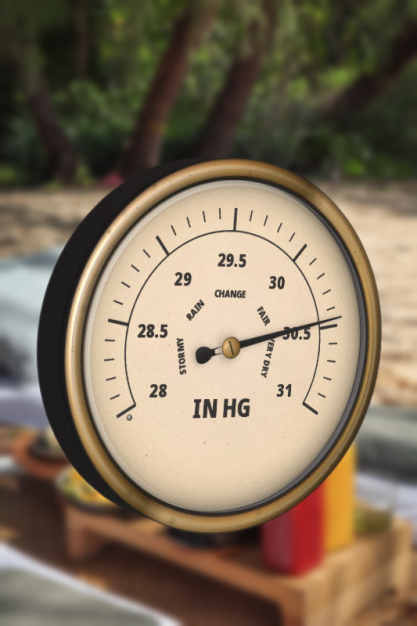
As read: **30.45** inHg
